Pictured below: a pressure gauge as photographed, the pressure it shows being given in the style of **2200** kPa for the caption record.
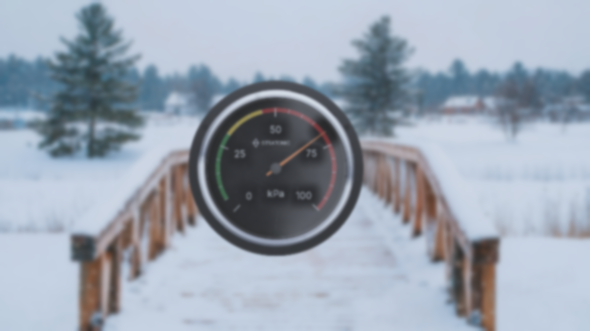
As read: **70** kPa
